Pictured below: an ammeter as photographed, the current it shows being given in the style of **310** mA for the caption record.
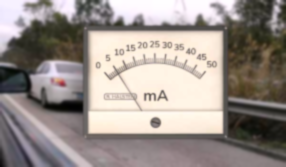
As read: **5** mA
